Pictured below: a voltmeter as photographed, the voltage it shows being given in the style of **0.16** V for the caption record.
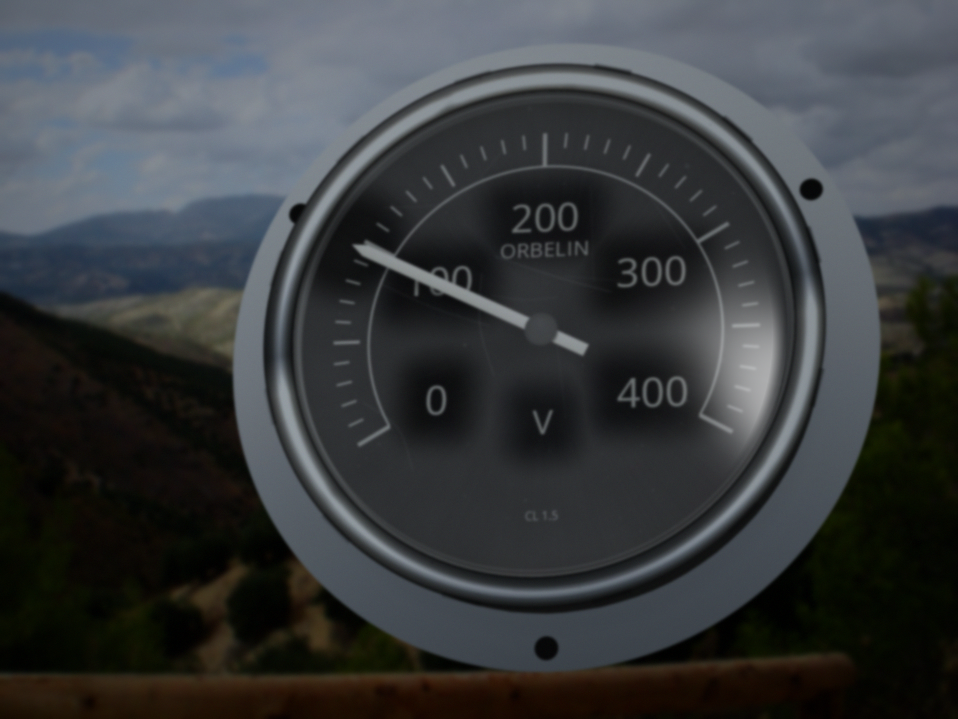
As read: **95** V
